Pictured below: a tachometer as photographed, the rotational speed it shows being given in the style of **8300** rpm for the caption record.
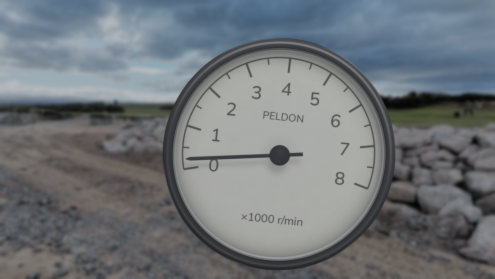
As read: **250** rpm
